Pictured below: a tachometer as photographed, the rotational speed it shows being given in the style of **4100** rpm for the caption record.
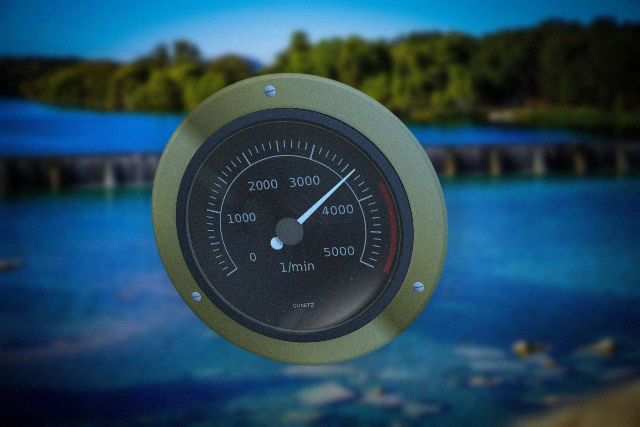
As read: **3600** rpm
